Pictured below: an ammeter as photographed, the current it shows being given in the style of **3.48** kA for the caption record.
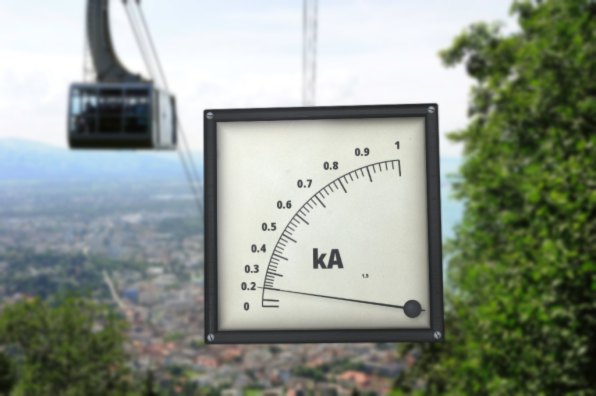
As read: **0.2** kA
